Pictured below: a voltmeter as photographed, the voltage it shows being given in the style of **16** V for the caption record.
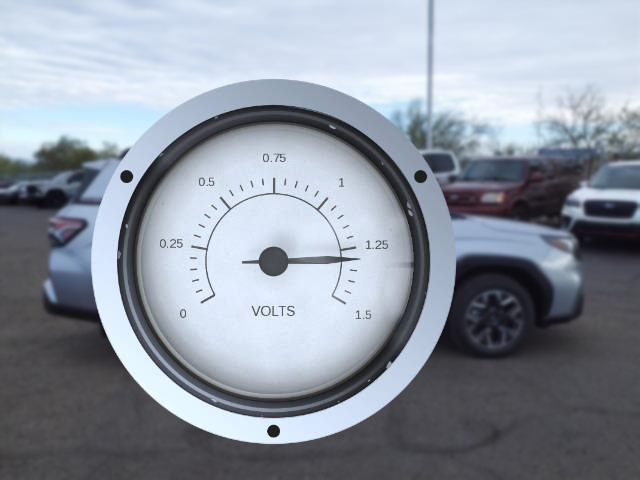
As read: **1.3** V
